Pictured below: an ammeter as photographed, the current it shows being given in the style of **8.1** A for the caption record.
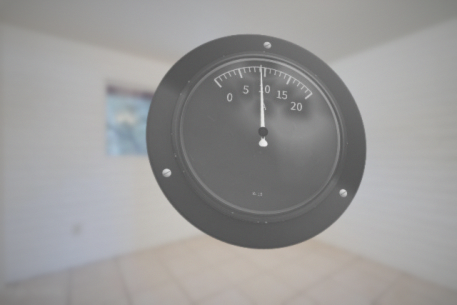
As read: **9** A
